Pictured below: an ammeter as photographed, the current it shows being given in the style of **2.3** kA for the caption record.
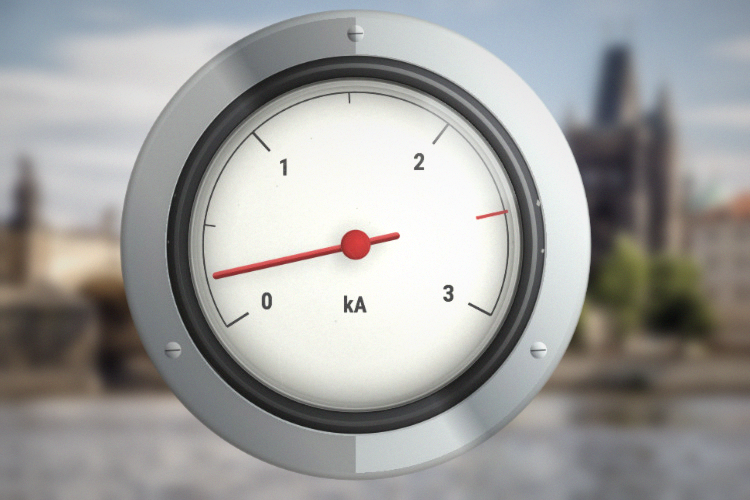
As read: **0.25** kA
